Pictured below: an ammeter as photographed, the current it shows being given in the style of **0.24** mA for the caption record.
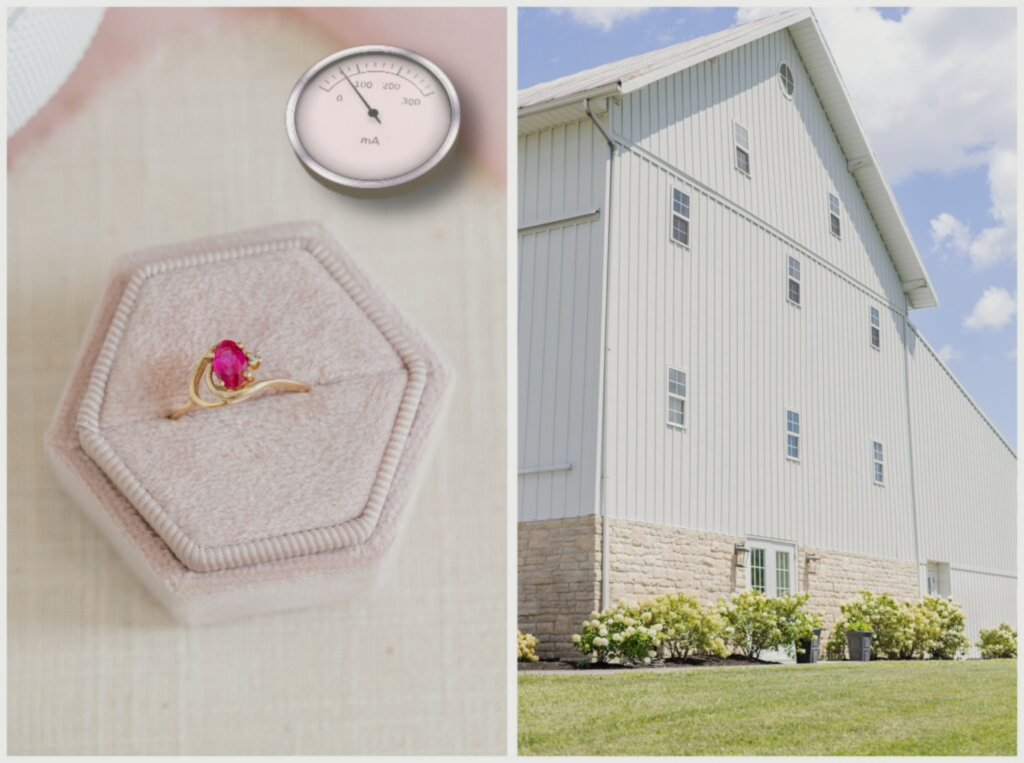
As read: **60** mA
